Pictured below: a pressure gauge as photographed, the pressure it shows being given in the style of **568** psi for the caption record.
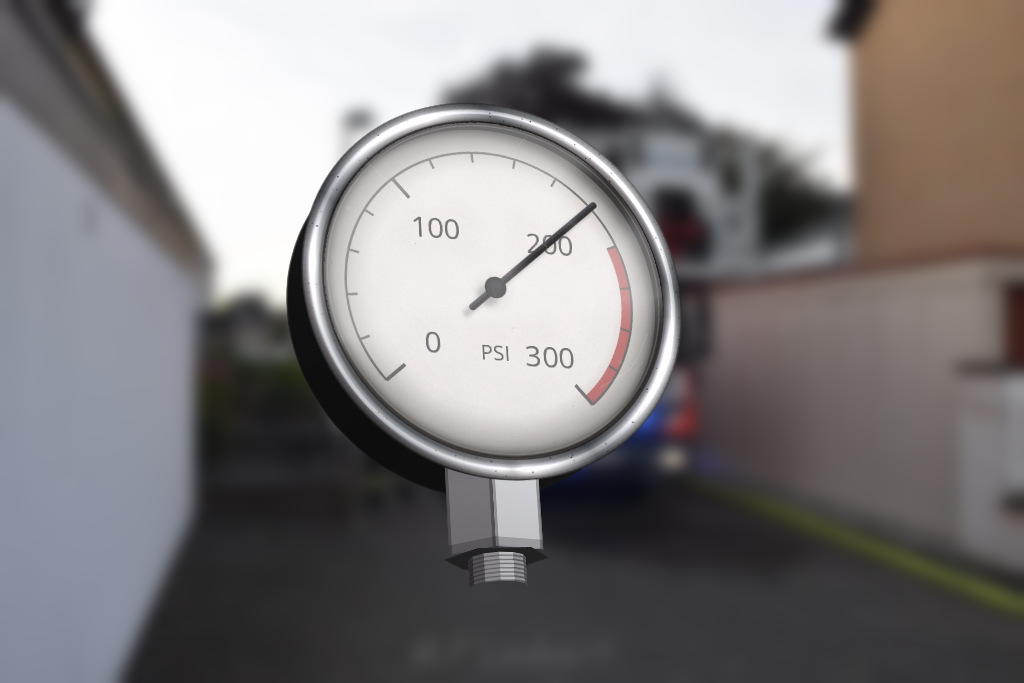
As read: **200** psi
